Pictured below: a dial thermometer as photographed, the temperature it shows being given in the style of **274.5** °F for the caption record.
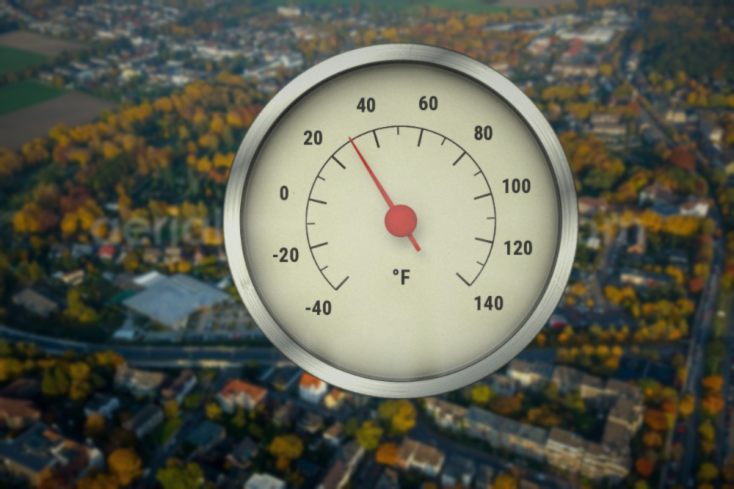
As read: **30** °F
